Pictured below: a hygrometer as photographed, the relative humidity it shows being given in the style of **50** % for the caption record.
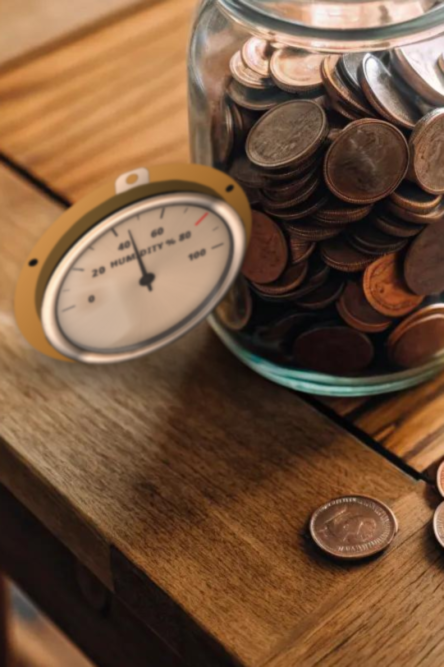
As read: **45** %
